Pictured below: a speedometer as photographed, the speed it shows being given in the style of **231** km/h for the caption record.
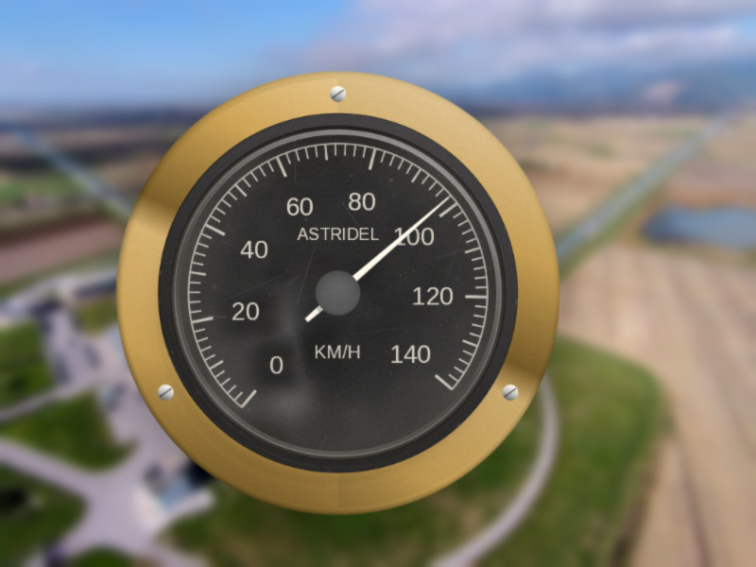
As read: **98** km/h
